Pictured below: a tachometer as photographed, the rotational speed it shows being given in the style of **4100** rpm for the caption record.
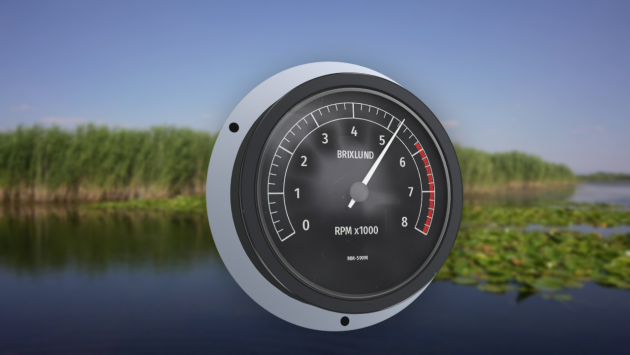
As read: **5200** rpm
